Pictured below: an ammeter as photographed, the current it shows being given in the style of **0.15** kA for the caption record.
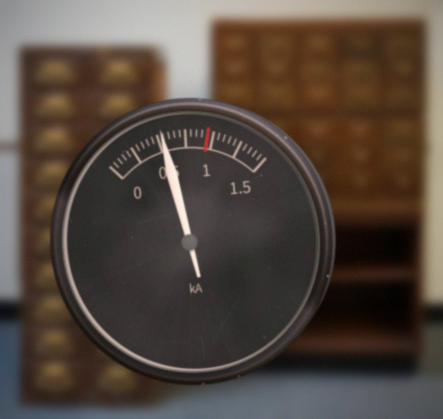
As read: **0.55** kA
